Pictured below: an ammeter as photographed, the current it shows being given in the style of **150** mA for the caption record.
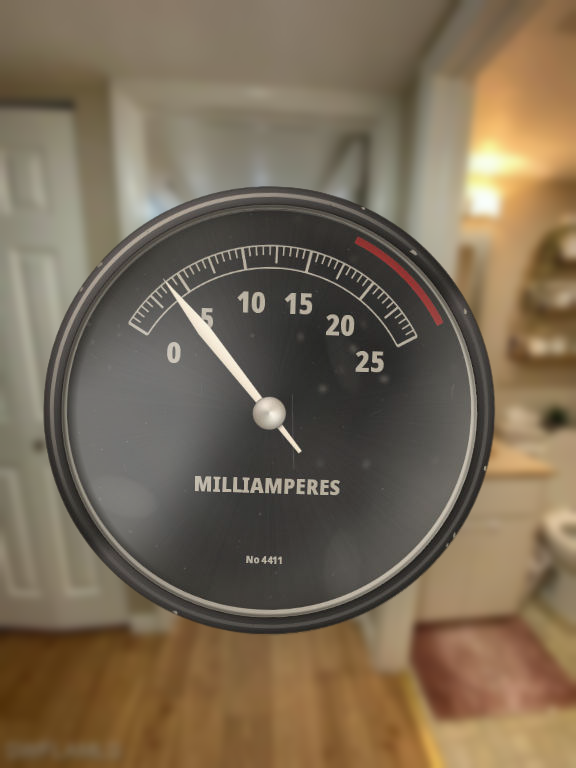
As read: **4** mA
